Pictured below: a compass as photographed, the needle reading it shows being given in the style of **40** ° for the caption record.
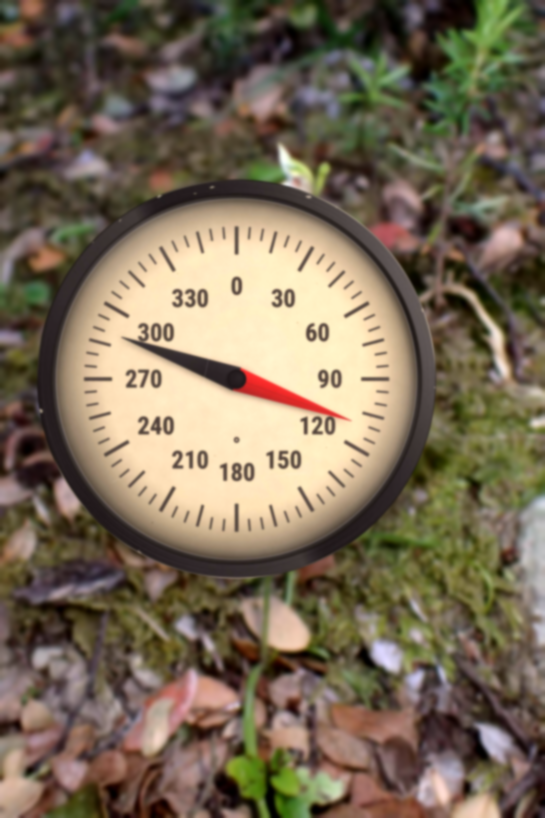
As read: **110** °
